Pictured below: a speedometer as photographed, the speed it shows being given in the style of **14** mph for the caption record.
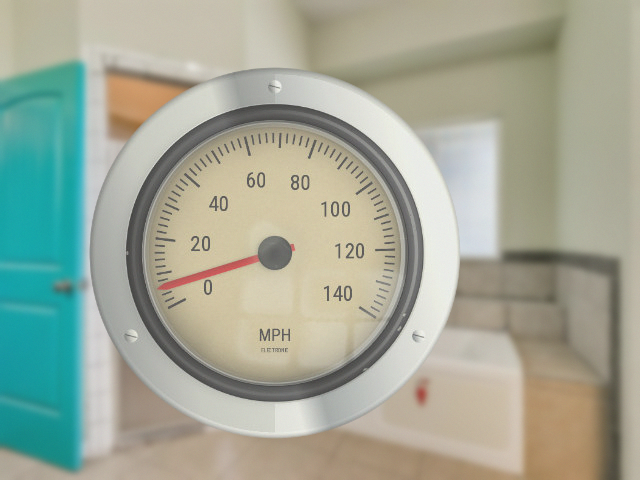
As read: **6** mph
